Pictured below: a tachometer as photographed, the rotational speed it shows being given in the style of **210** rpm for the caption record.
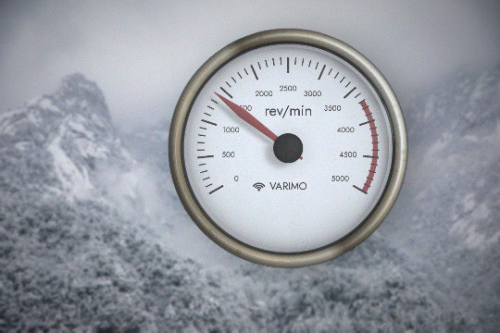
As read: **1400** rpm
